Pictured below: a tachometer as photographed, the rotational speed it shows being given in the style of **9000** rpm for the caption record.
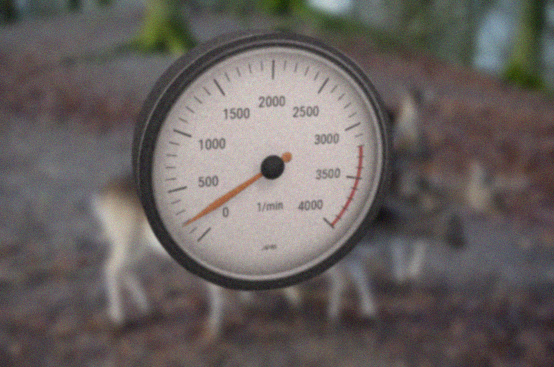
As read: **200** rpm
